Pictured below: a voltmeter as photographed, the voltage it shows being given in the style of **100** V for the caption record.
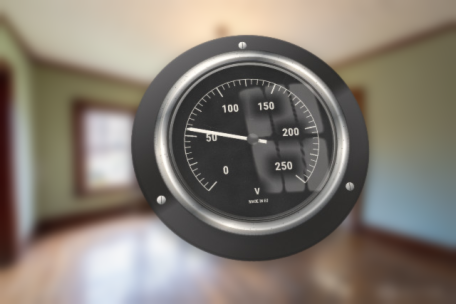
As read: **55** V
